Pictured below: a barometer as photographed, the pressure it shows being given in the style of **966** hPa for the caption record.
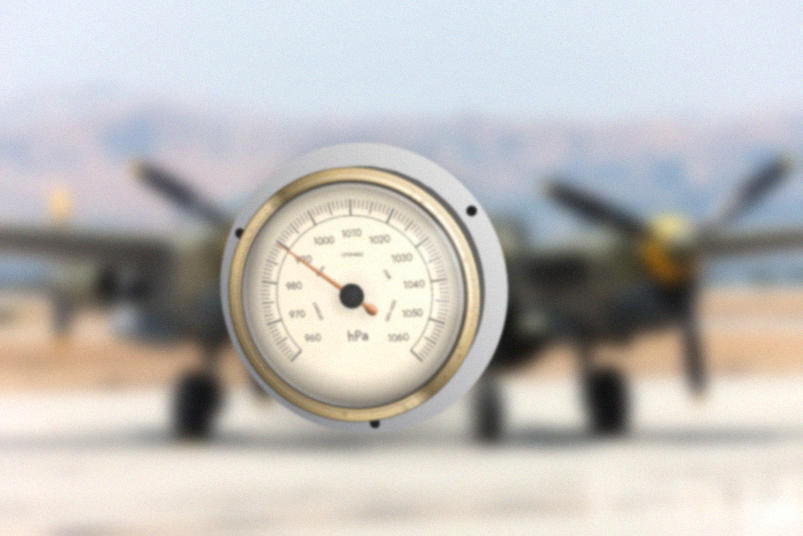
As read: **990** hPa
